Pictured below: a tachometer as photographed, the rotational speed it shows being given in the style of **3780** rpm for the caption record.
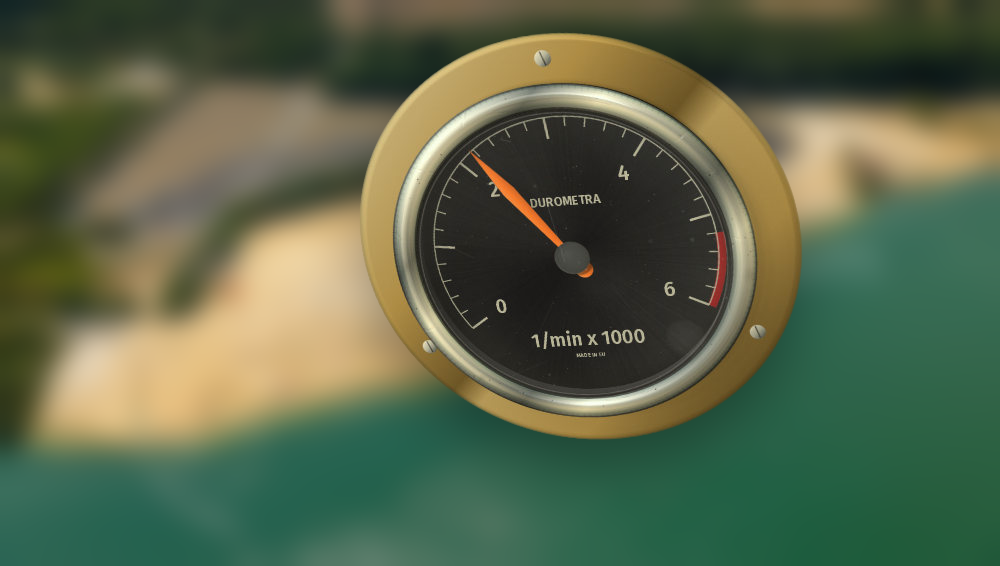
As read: **2200** rpm
